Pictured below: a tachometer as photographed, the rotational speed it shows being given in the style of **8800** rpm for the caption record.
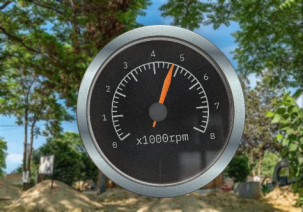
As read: **4800** rpm
